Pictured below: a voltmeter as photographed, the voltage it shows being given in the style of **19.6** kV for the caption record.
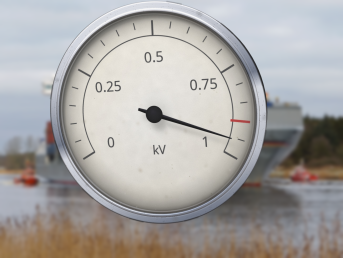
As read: **0.95** kV
